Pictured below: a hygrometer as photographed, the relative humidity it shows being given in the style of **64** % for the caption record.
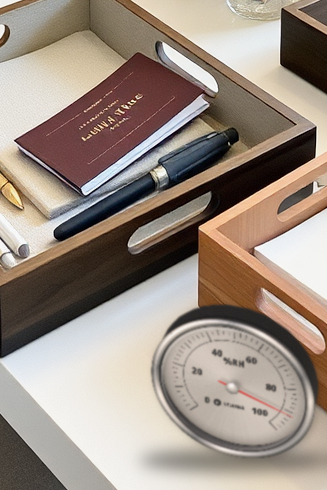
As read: **90** %
